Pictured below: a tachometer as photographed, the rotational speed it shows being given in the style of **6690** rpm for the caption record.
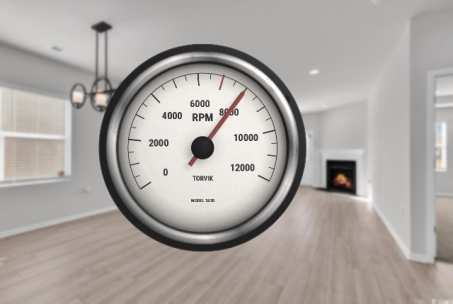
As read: **8000** rpm
